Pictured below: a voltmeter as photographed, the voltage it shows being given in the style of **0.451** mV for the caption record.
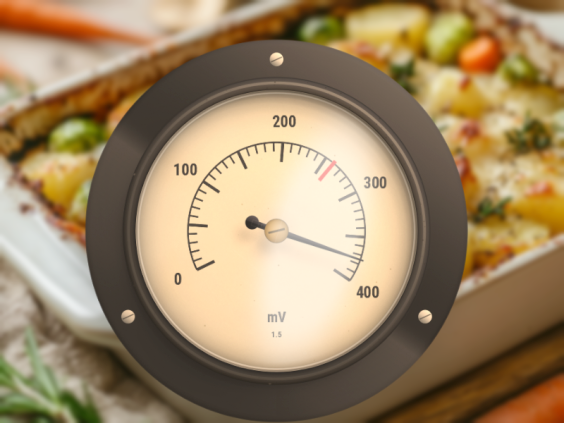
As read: **375** mV
